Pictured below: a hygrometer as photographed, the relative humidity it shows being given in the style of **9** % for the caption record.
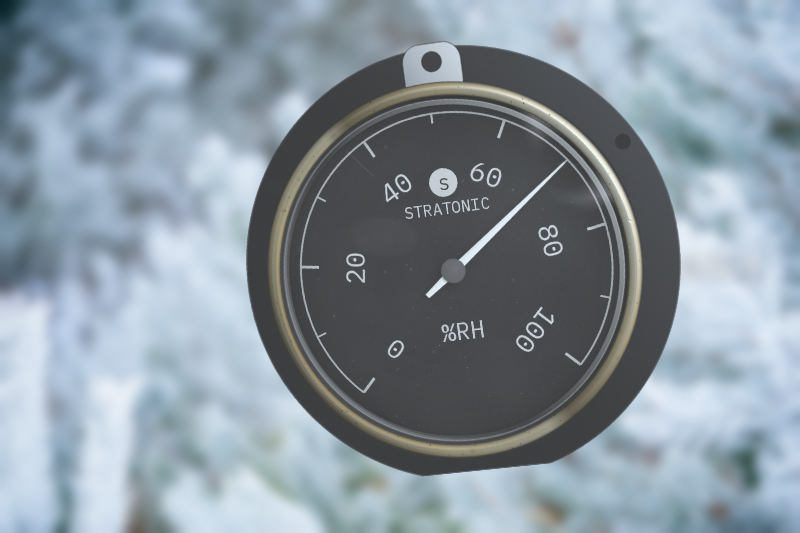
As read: **70** %
